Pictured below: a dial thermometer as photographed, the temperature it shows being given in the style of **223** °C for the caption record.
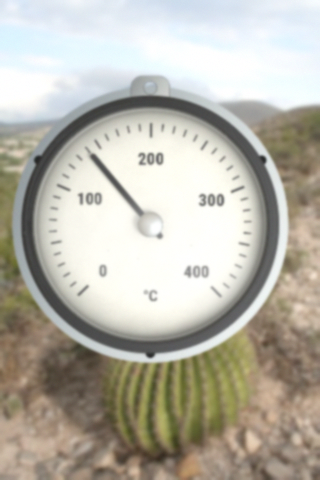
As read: **140** °C
